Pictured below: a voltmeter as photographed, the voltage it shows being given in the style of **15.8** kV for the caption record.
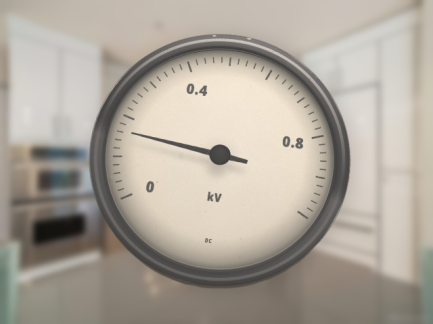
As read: **0.16** kV
